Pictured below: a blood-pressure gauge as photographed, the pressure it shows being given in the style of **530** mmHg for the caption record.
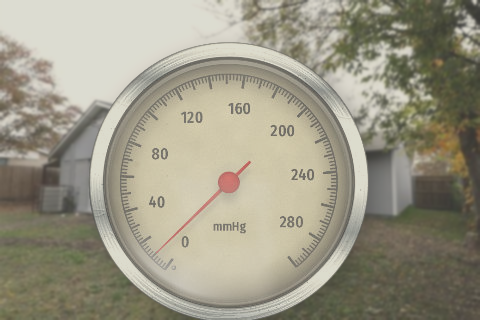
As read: **10** mmHg
